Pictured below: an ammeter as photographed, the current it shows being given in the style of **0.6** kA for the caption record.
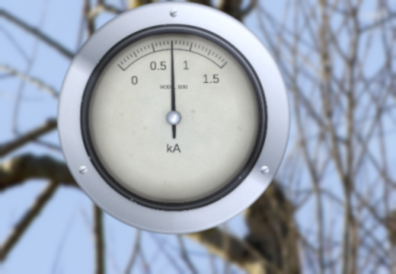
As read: **0.75** kA
